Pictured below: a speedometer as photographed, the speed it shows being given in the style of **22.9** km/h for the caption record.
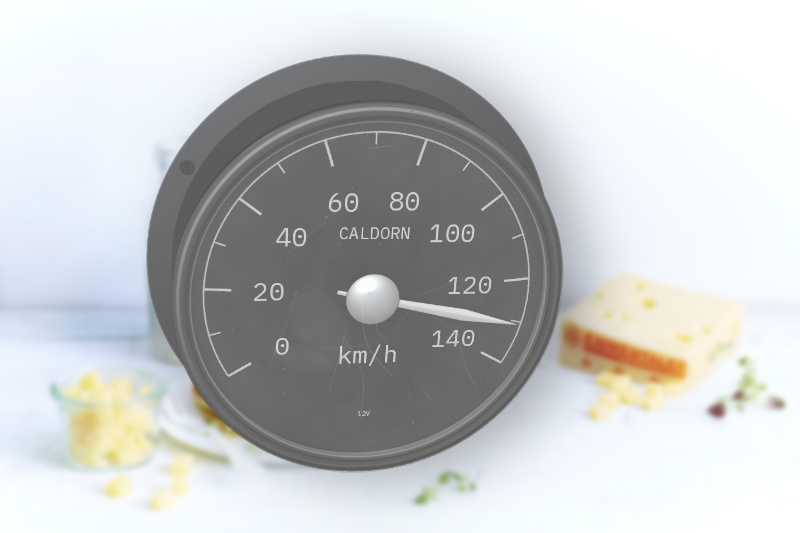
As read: **130** km/h
